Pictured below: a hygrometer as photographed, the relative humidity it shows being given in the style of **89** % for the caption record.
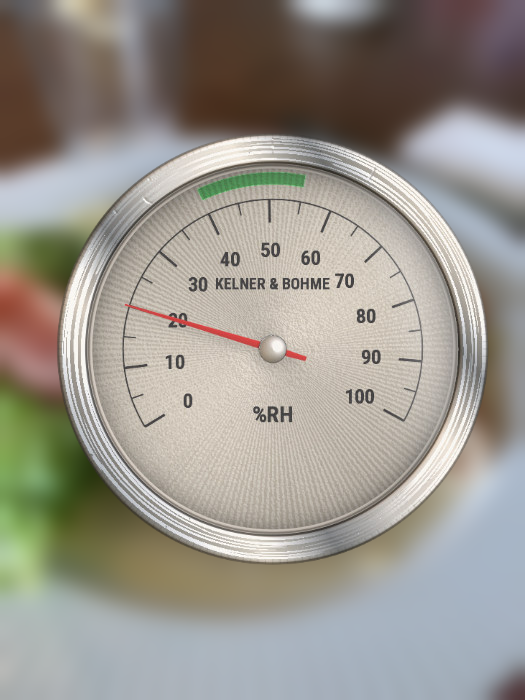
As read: **20** %
